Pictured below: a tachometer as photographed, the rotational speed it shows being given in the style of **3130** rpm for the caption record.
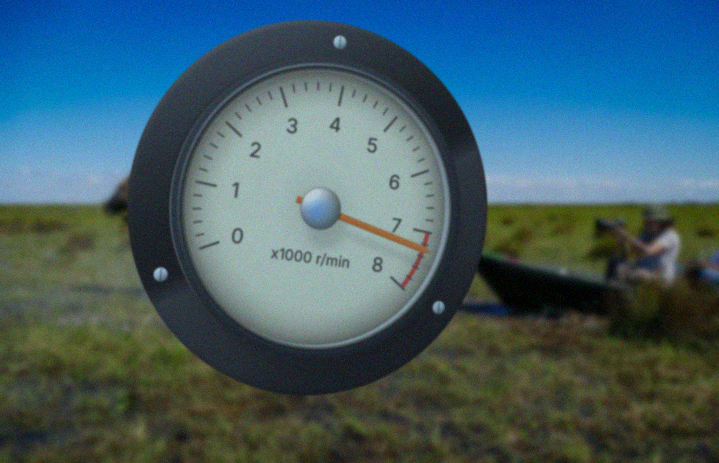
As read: **7300** rpm
